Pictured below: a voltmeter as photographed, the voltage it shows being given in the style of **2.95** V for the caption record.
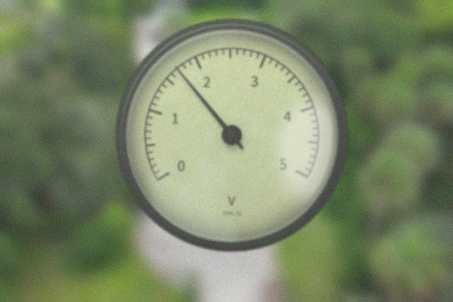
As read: **1.7** V
